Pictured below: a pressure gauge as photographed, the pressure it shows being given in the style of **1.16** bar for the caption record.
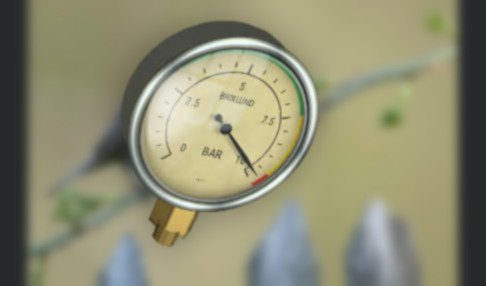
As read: **9.75** bar
